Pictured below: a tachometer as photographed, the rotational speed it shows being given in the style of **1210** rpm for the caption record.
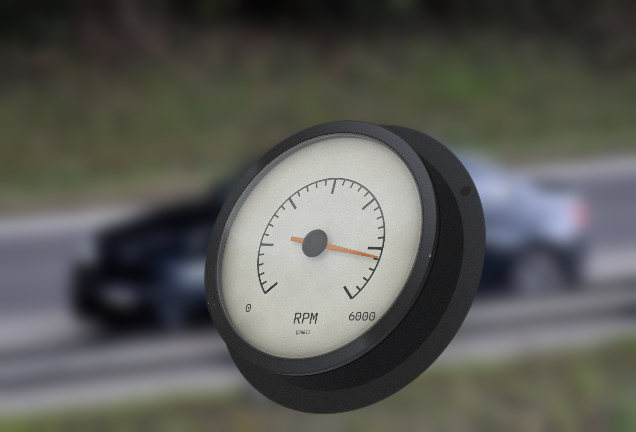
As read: **5200** rpm
